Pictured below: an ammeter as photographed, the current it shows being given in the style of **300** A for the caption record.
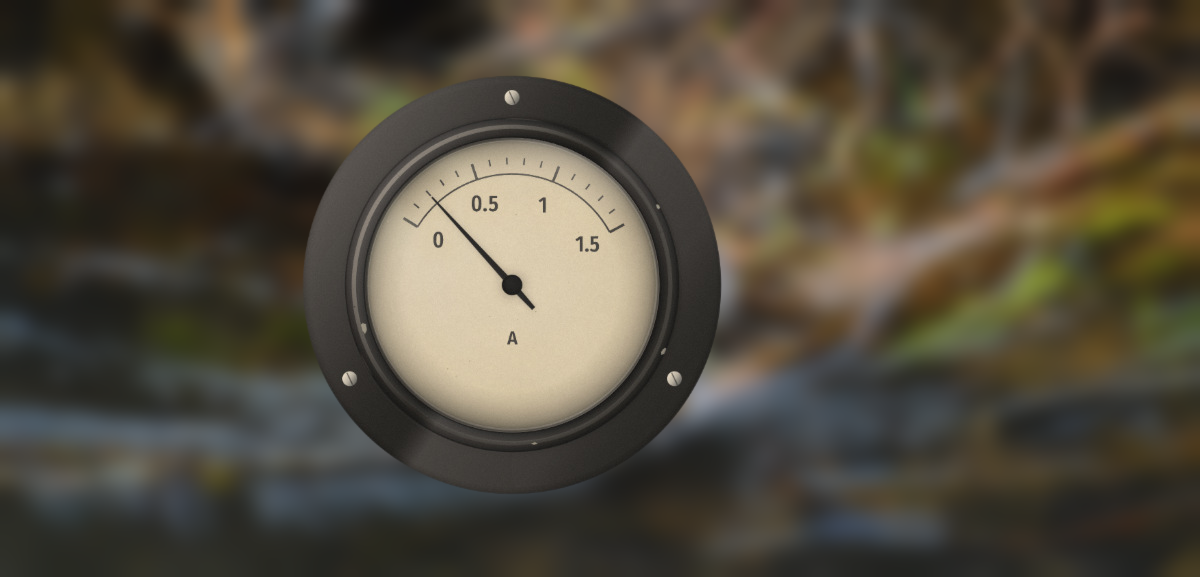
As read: **0.2** A
